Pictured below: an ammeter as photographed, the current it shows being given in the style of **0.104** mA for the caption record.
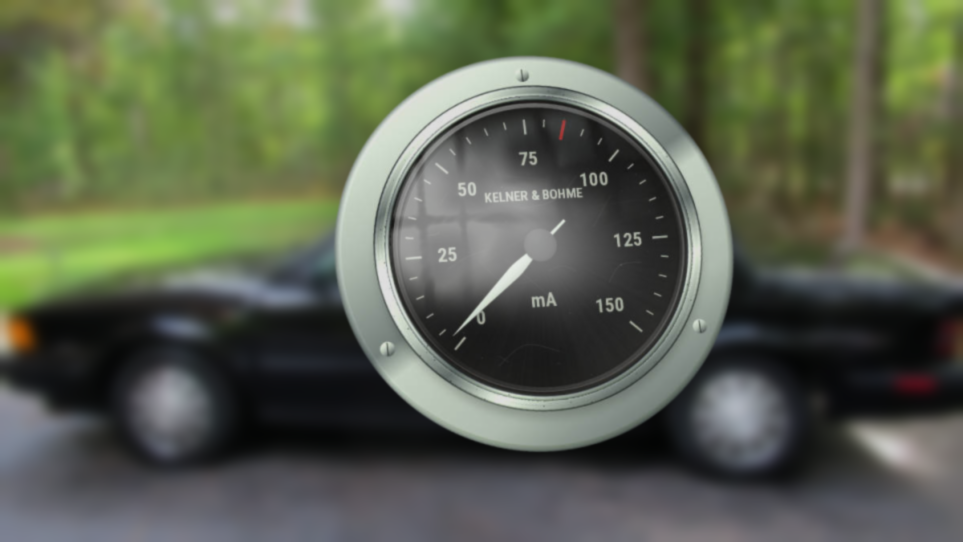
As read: **2.5** mA
